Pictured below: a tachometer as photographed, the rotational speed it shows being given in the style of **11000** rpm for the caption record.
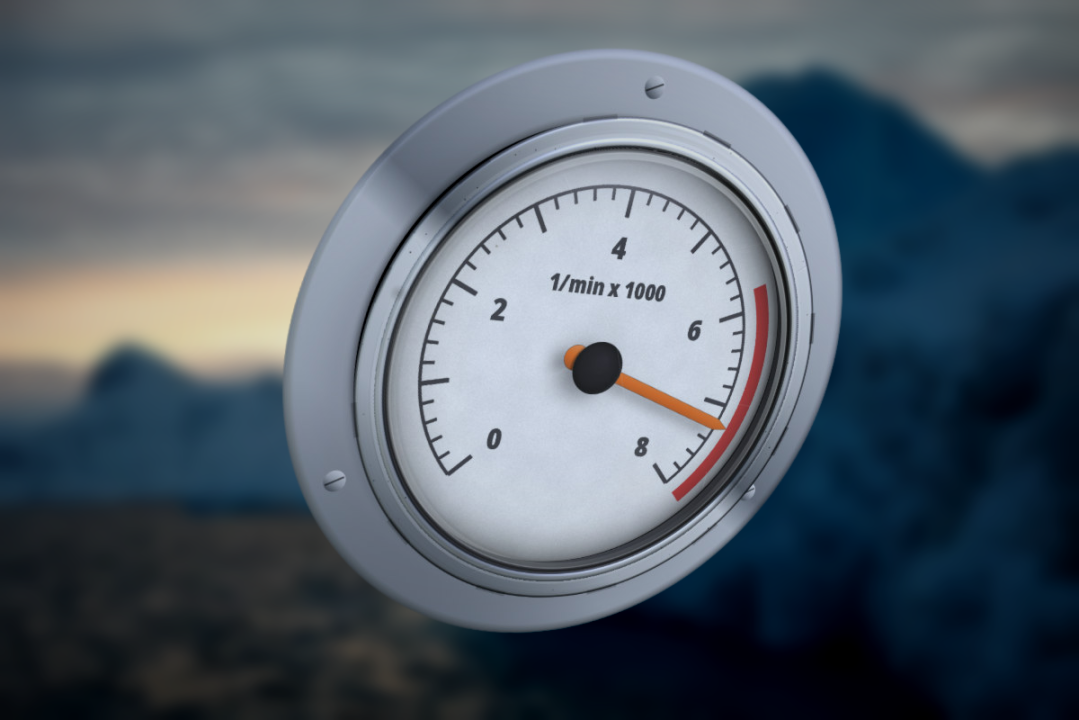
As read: **7200** rpm
